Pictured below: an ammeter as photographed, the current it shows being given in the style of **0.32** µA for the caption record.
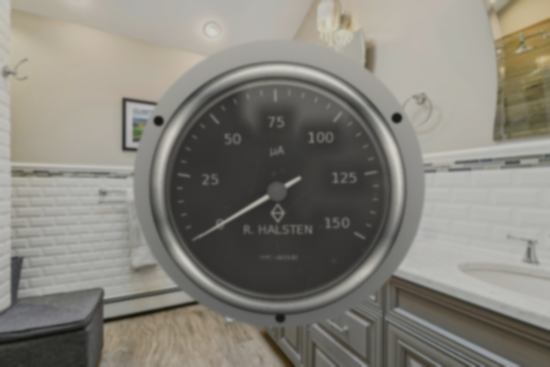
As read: **0** µA
